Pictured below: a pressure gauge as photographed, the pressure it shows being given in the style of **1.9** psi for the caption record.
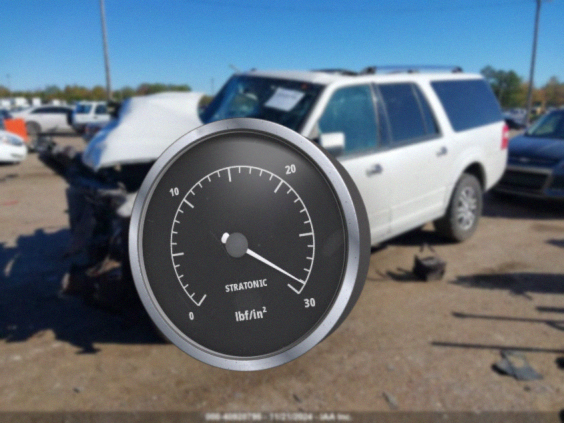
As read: **29** psi
